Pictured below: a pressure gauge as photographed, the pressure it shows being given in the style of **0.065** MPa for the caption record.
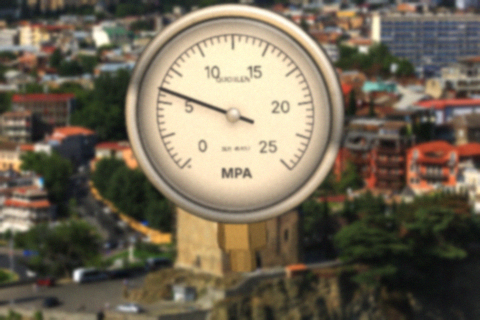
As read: **6** MPa
